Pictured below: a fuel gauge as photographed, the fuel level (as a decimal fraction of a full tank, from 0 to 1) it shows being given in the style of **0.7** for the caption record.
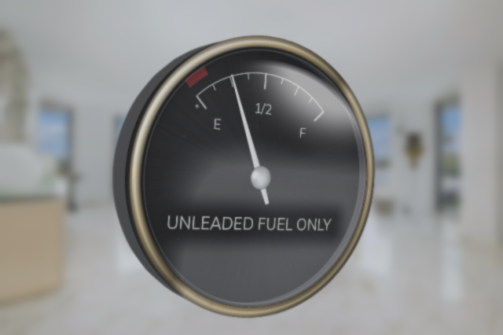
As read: **0.25**
